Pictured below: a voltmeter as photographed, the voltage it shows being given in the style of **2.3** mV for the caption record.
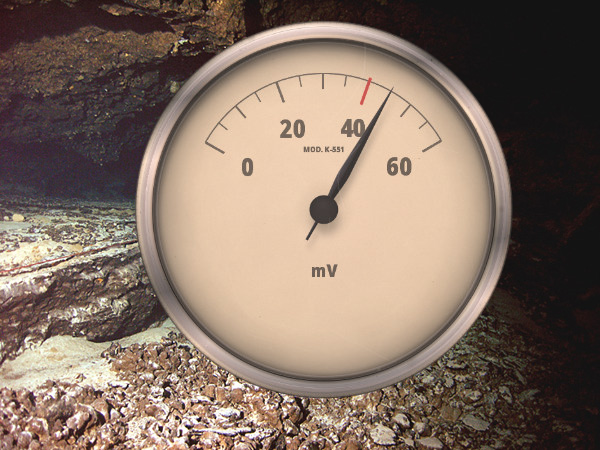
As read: **45** mV
